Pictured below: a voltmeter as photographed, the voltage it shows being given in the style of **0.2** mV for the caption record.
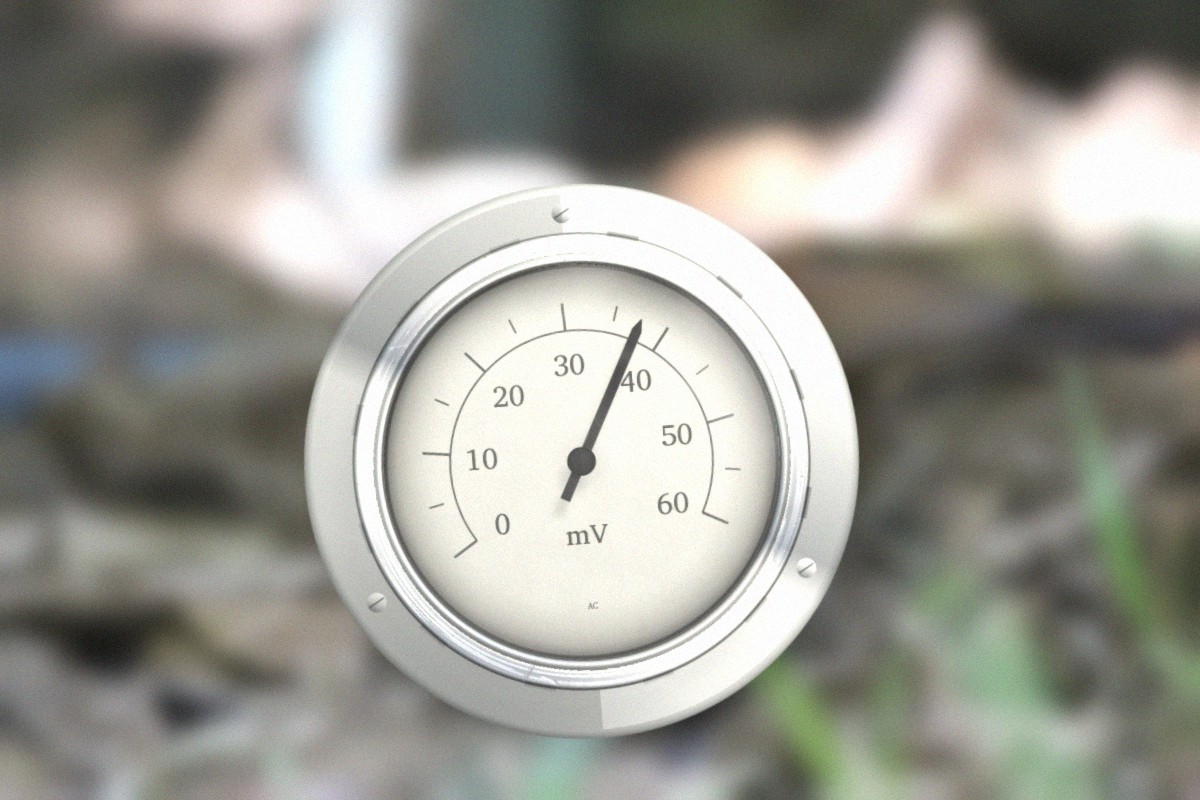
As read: **37.5** mV
